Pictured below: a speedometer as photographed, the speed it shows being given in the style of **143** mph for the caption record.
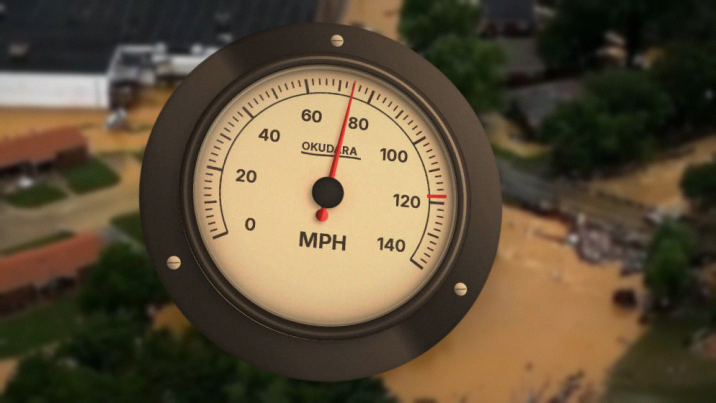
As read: **74** mph
